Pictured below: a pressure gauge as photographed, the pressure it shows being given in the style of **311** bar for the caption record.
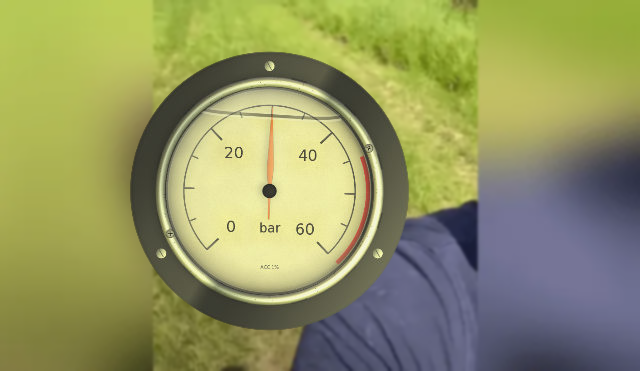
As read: **30** bar
